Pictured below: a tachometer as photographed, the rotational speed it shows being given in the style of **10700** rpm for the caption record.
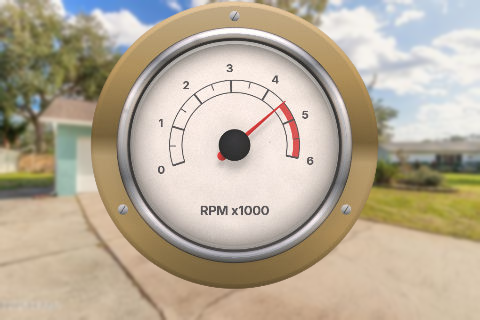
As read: **4500** rpm
